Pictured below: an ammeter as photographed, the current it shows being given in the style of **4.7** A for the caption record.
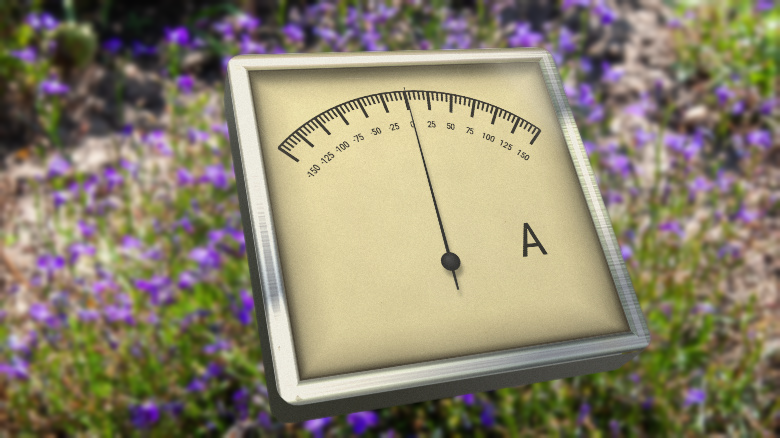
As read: **0** A
